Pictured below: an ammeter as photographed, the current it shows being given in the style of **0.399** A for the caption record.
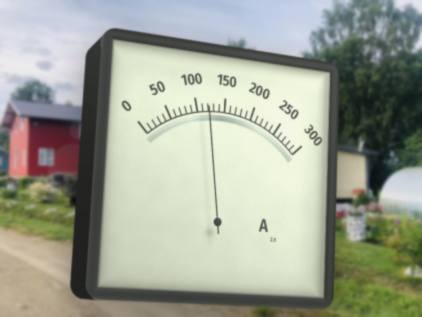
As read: **120** A
